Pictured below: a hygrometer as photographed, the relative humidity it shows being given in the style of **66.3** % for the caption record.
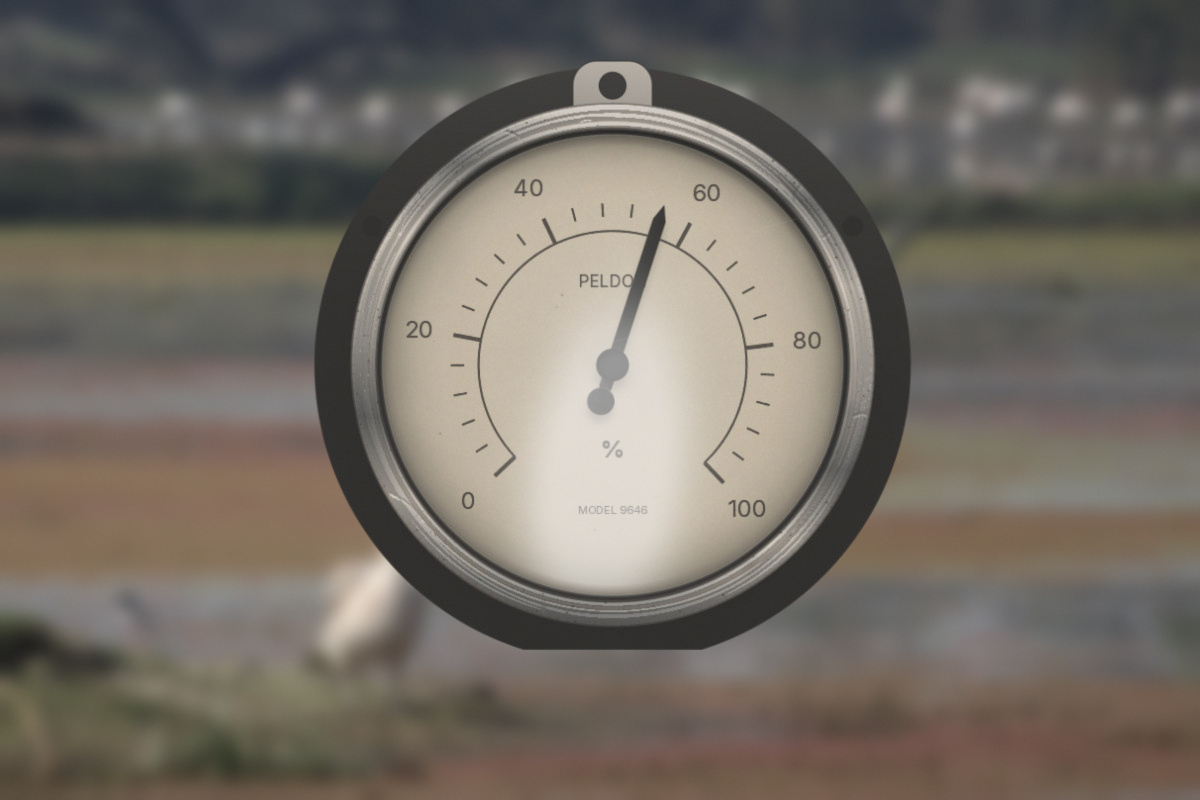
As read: **56** %
